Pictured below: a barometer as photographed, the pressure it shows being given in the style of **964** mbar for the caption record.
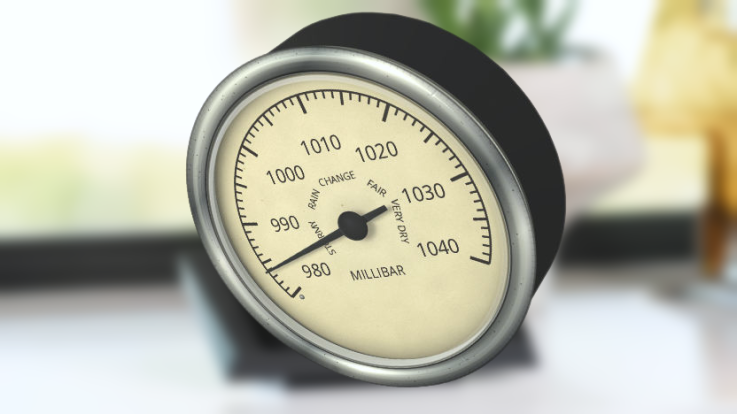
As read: **984** mbar
